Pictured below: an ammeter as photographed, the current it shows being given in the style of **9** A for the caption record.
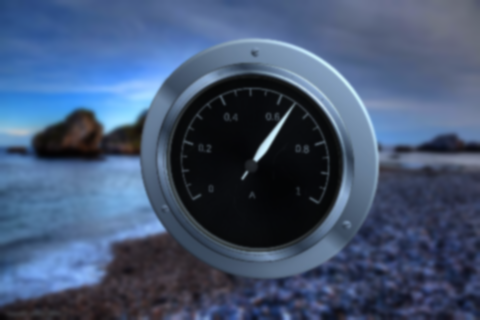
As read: **0.65** A
